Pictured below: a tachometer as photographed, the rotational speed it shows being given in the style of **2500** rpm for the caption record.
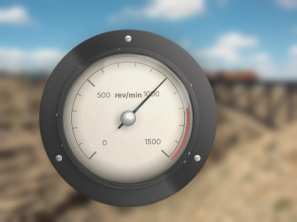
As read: **1000** rpm
